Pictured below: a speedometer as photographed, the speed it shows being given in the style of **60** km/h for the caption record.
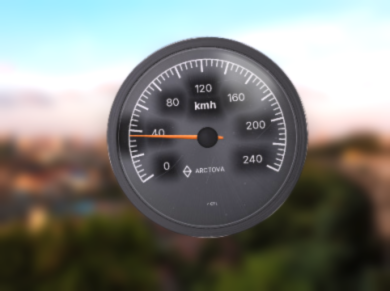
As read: **36** km/h
